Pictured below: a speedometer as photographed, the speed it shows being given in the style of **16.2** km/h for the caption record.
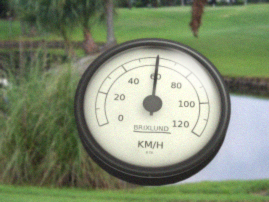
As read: **60** km/h
